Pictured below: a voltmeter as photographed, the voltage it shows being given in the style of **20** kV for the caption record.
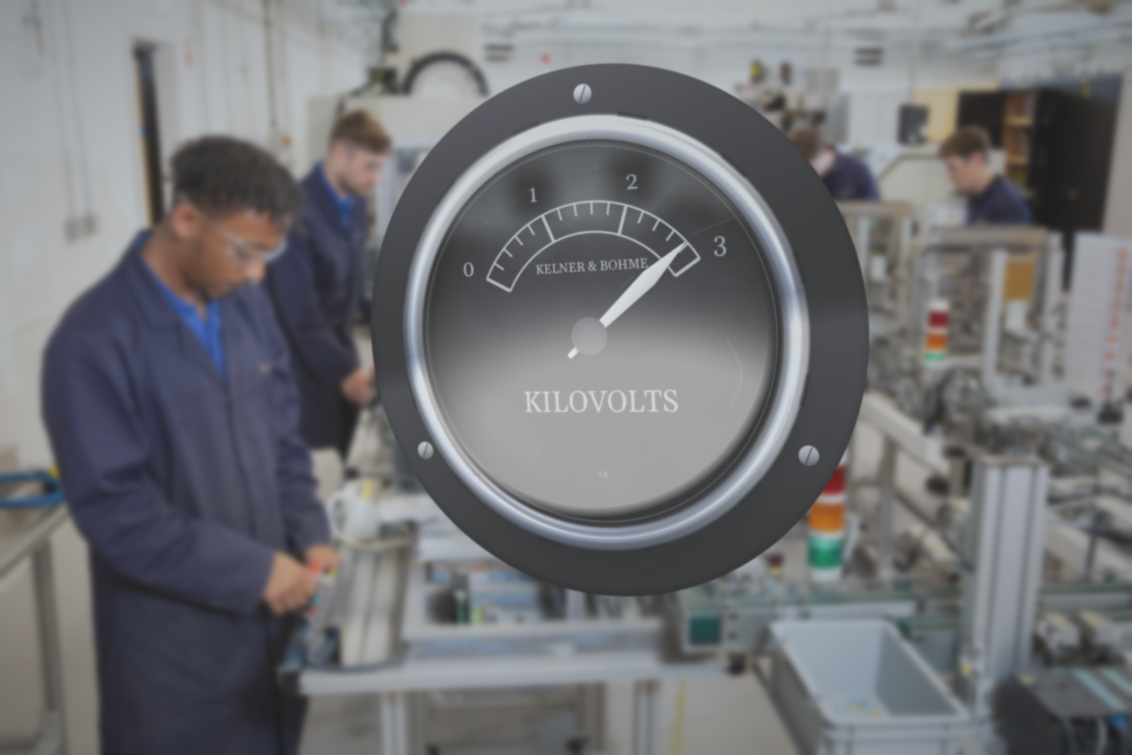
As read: **2.8** kV
